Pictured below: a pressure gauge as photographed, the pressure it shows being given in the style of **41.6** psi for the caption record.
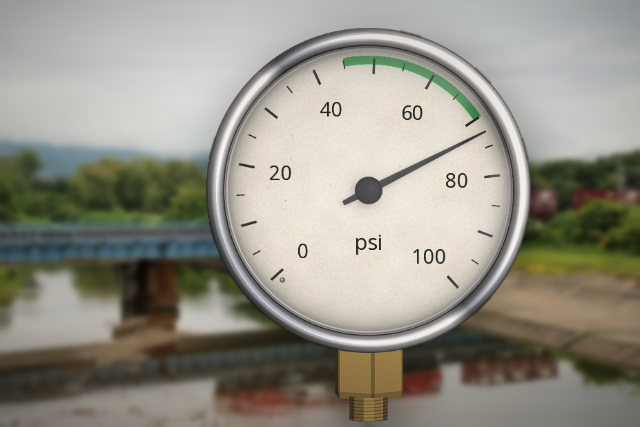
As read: **72.5** psi
